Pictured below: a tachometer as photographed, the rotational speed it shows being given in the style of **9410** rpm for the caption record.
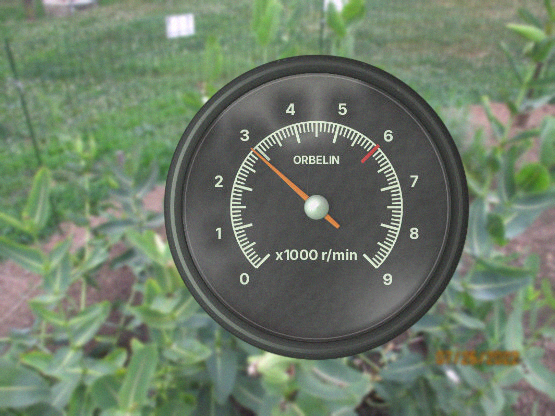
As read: **2900** rpm
